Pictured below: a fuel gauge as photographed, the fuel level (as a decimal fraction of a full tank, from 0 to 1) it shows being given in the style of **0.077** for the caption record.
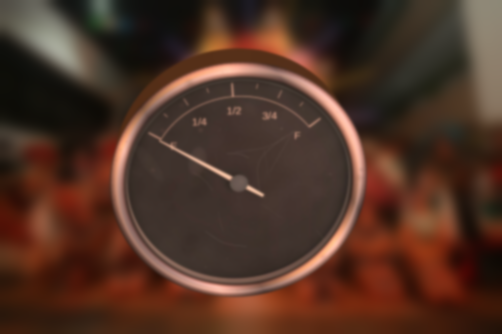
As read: **0**
